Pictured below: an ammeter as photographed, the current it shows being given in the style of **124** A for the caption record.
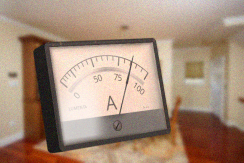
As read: **85** A
